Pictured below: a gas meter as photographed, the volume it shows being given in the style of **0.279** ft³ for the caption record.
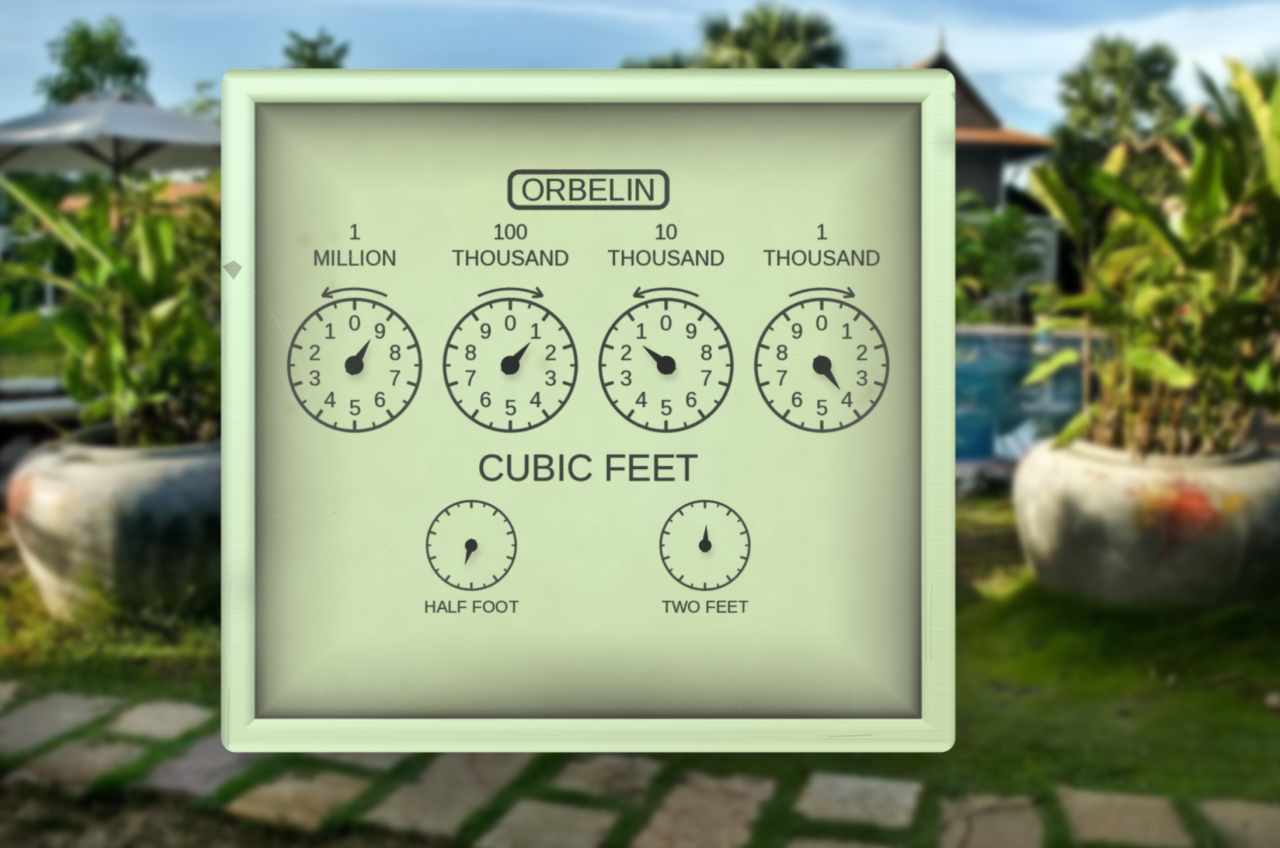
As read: **911400** ft³
